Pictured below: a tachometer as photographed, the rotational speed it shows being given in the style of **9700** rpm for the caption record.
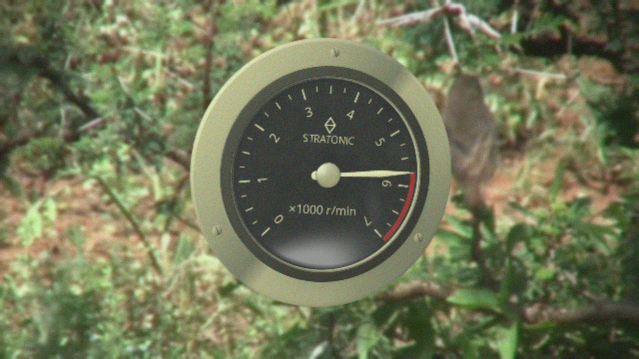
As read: **5750** rpm
